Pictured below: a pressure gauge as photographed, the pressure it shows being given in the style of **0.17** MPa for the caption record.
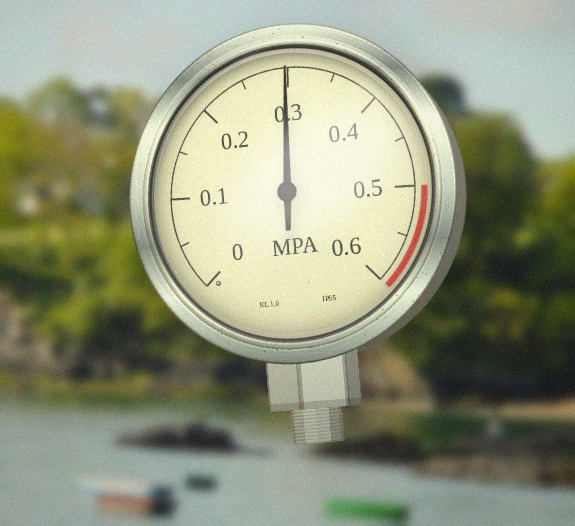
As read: **0.3** MPa
